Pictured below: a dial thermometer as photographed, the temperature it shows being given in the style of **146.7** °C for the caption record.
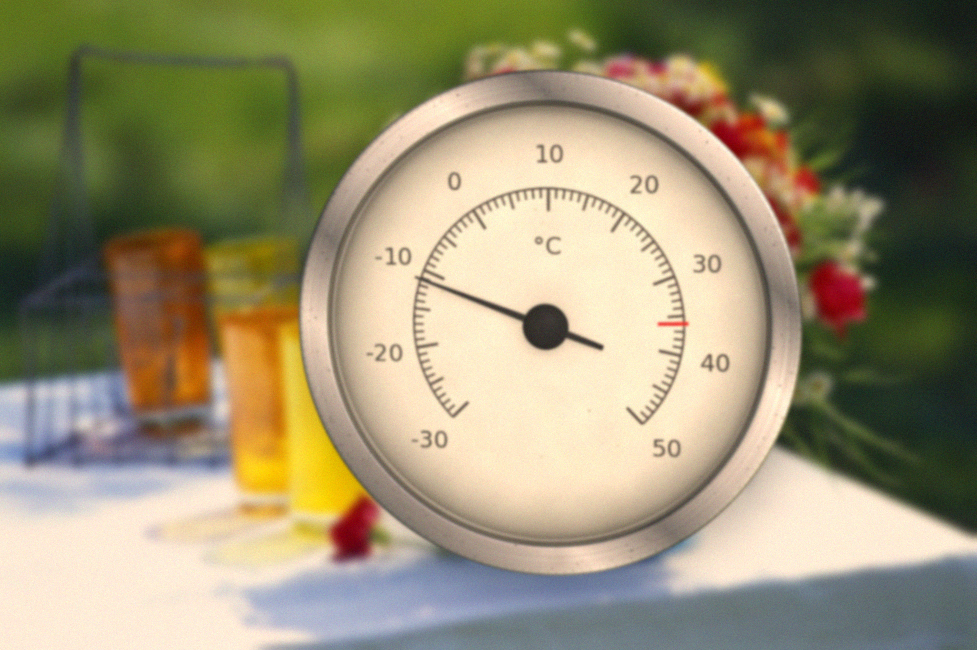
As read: **-11** °C
